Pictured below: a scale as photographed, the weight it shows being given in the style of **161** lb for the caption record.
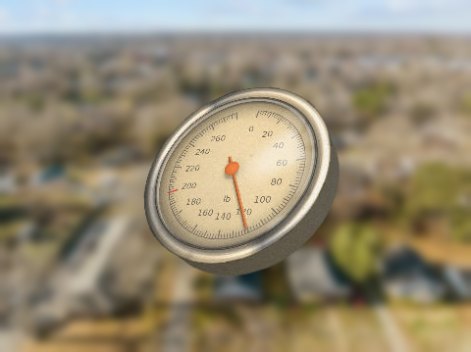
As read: **120** lb
